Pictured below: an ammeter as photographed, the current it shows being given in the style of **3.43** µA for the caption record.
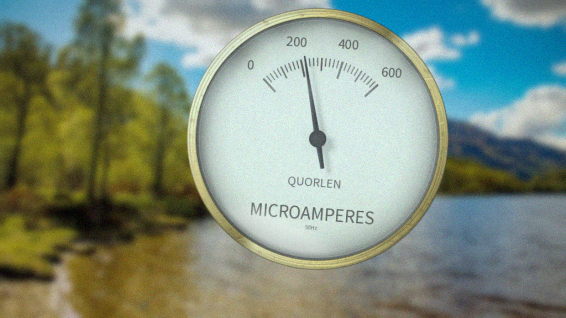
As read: **220** µA
